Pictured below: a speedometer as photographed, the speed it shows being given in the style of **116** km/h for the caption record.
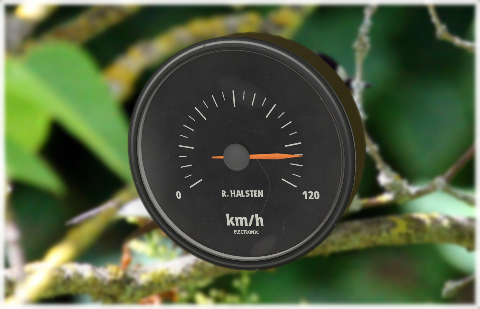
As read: **105** km/h
